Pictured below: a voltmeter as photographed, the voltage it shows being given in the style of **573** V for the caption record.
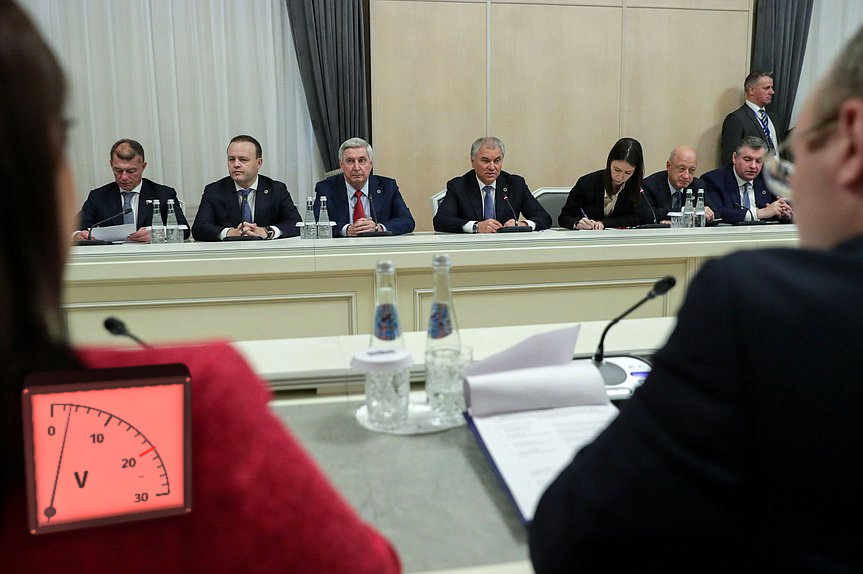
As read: **3** V
